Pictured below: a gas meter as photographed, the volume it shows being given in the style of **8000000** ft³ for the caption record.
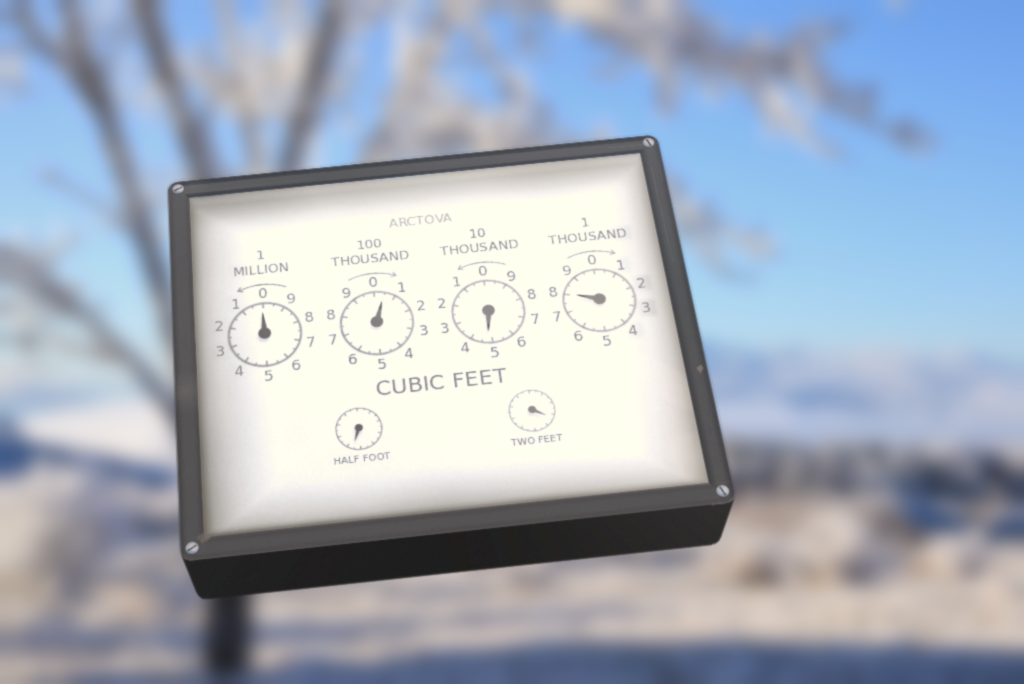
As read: **4800** ft³
